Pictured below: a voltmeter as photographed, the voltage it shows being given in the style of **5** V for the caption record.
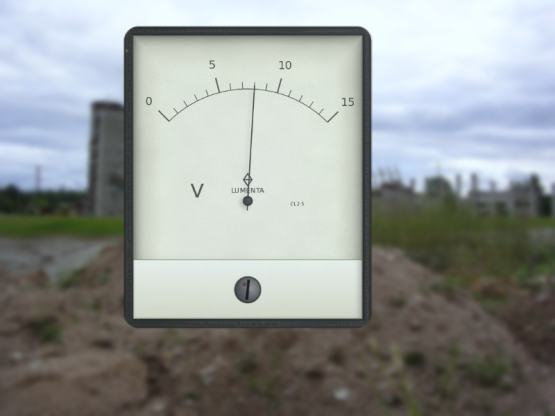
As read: **8** V
